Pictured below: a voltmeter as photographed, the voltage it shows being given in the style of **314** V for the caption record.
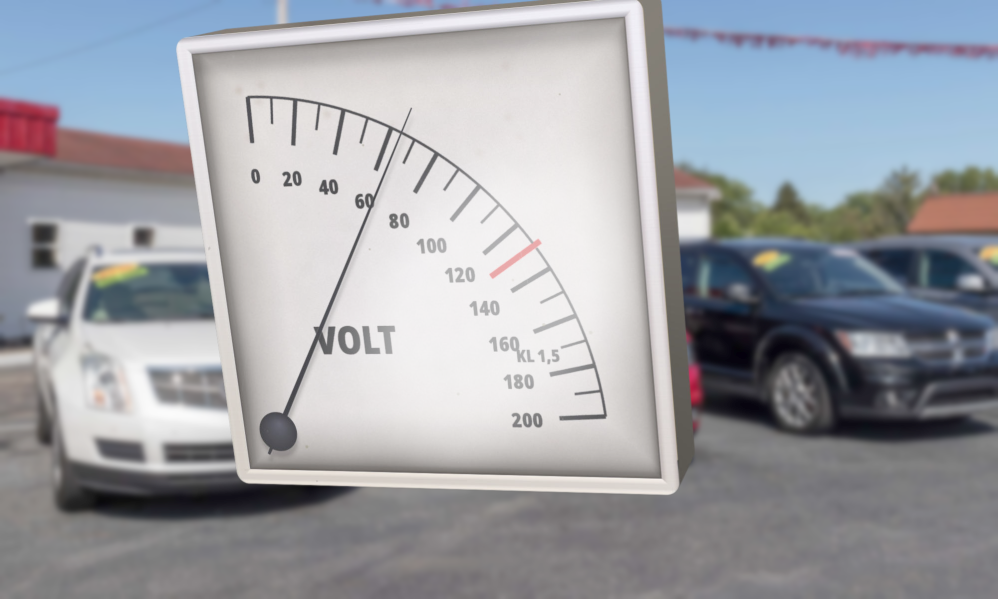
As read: **65** V
